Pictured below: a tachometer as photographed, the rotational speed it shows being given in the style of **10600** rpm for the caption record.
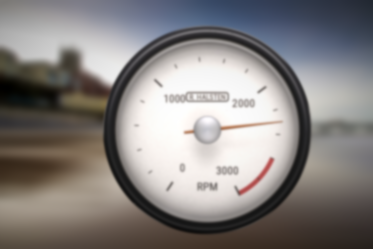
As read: **2300** rpm
